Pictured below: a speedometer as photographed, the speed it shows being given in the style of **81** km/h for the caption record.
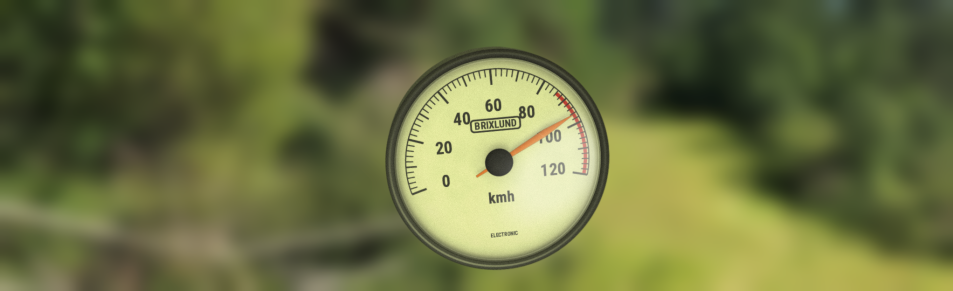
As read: **96** km/h
